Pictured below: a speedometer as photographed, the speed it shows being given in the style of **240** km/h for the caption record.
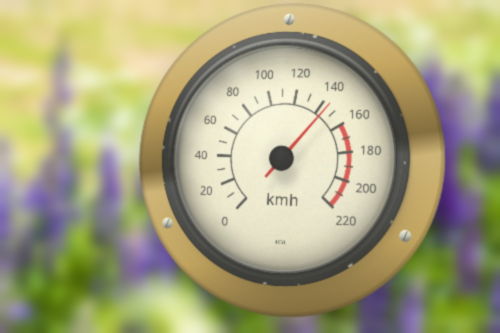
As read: **145** km/h
